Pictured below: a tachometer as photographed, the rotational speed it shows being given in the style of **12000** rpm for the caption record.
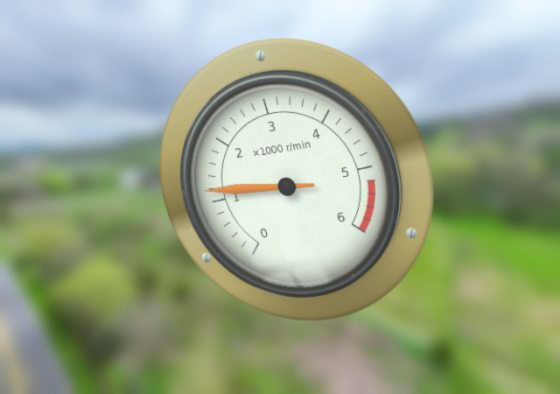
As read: **1200** rpm
